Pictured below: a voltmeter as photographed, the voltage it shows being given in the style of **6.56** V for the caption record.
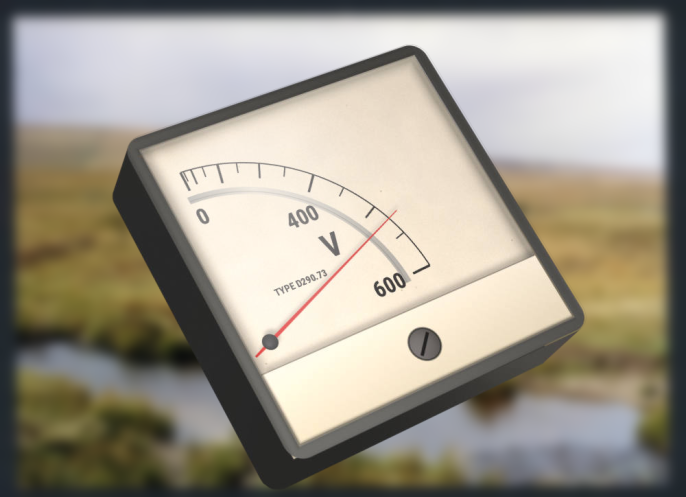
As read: **525** V
